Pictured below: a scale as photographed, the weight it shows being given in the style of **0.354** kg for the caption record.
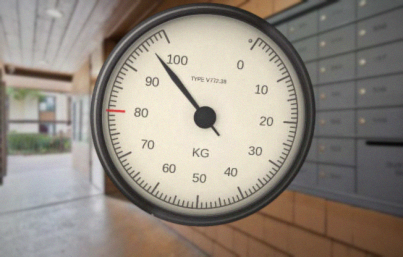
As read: **96** kg
